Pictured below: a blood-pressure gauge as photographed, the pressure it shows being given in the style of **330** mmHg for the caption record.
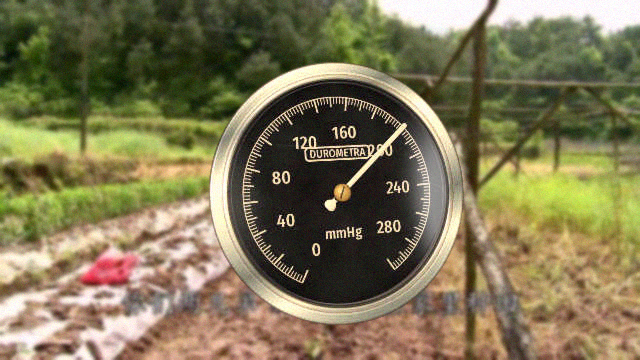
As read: **200** mmHg
